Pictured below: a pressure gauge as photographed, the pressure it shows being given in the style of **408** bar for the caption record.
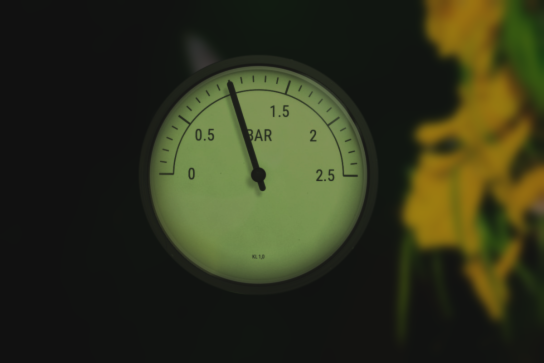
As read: **1** bar
